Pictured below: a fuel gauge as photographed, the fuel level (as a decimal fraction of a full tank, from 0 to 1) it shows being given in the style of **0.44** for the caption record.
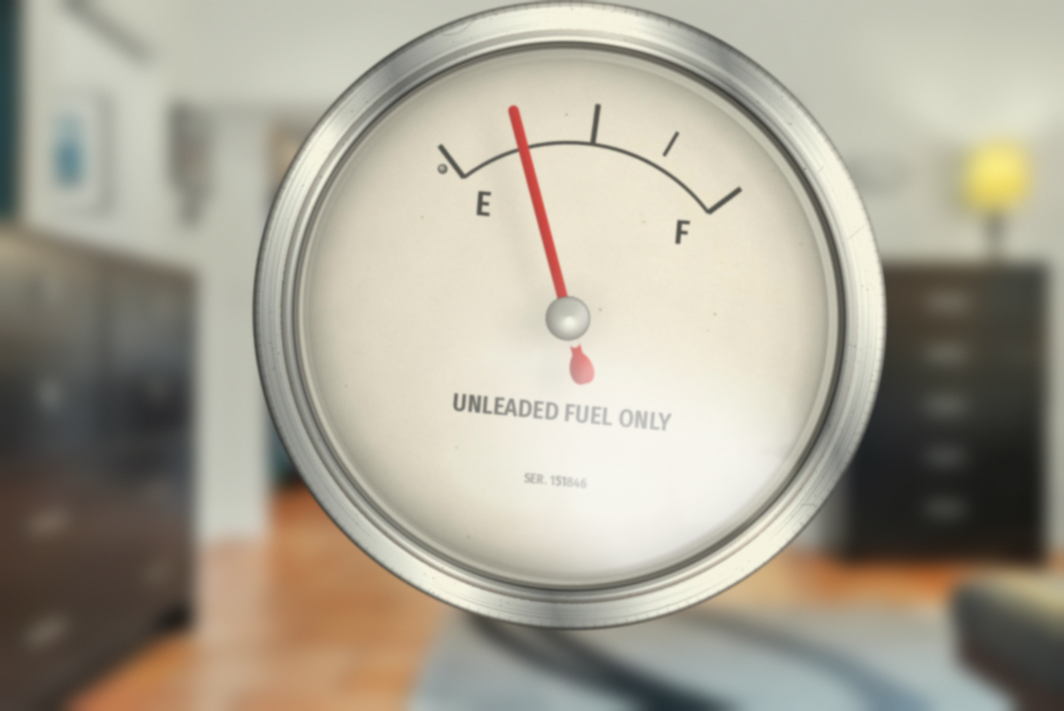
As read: **0.25**
